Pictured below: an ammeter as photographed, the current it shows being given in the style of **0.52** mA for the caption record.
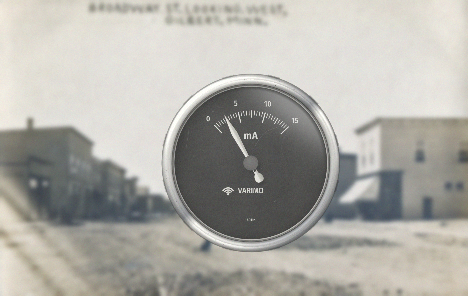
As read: **2.5** mA
